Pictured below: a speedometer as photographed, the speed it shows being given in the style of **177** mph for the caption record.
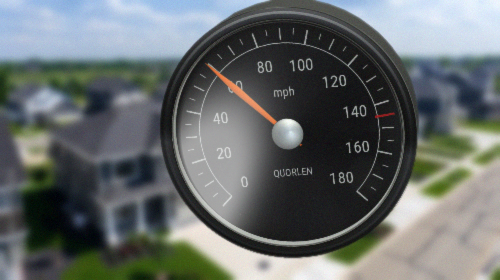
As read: **60** mph
